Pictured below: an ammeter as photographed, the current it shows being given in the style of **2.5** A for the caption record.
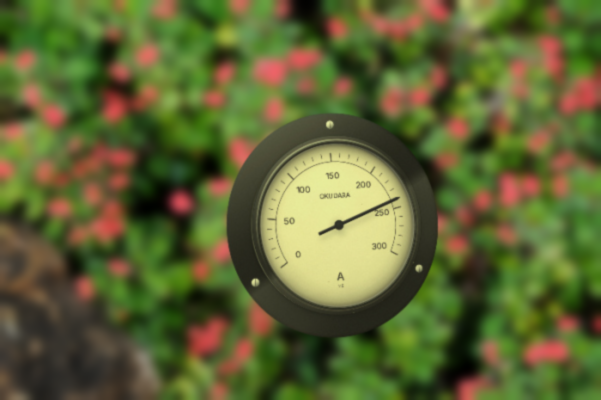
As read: **240** A
